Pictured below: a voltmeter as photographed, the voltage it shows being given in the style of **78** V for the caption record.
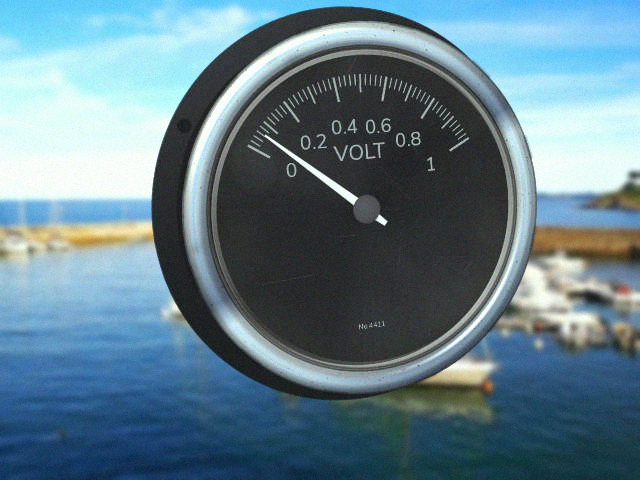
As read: **0.06** V
